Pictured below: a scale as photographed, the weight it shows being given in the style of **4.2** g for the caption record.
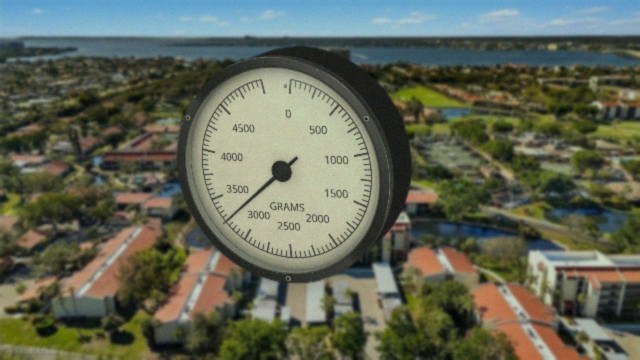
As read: **3250** g
